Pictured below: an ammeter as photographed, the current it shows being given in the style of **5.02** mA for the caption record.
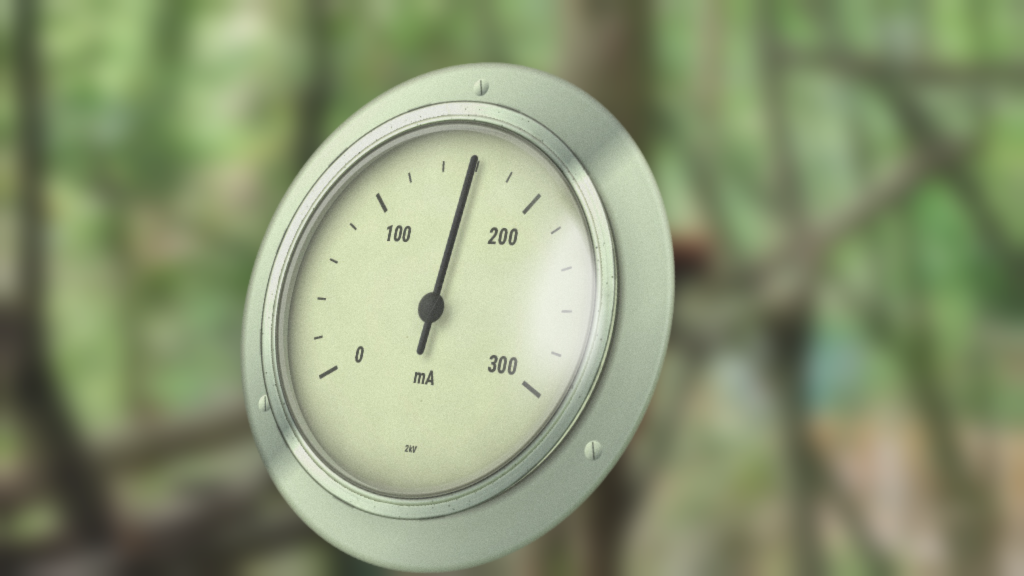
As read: **160** mA
